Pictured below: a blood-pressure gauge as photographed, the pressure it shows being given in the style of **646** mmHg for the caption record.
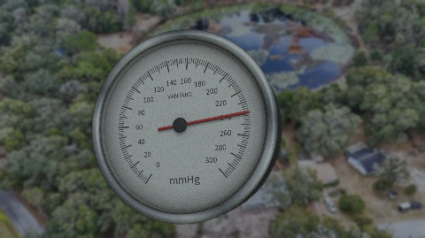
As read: **240** mmHg
